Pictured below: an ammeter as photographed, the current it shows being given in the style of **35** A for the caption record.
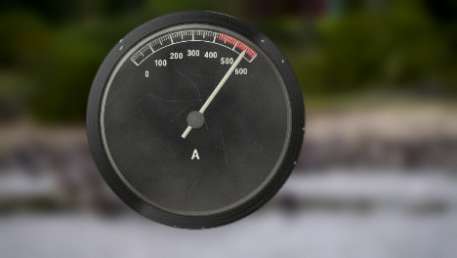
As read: **550** A
